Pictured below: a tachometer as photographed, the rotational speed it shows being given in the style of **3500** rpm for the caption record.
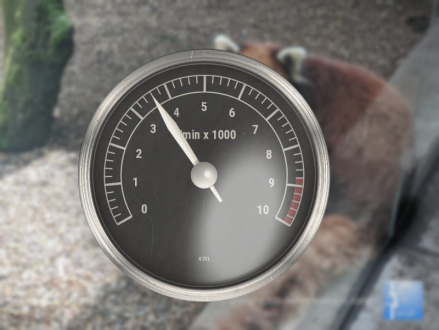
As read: **3600** rpm
